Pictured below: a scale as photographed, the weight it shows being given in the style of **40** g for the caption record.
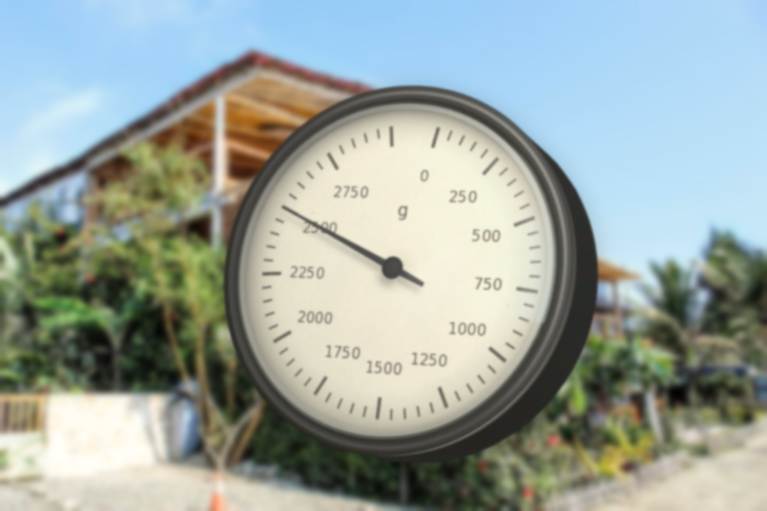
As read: **2500** g
